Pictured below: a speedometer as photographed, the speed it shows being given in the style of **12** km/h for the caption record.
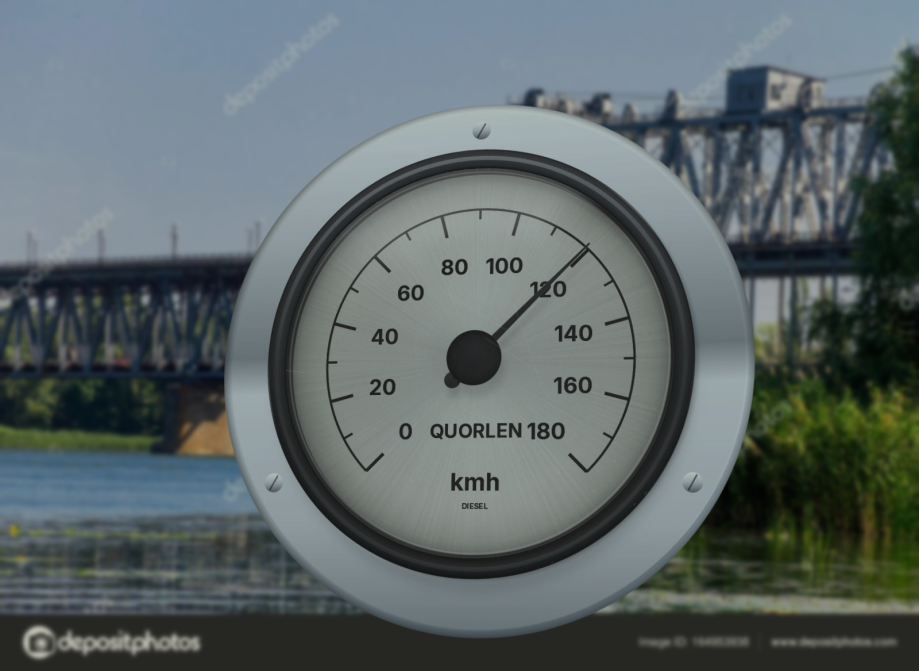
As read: **120** km/h
